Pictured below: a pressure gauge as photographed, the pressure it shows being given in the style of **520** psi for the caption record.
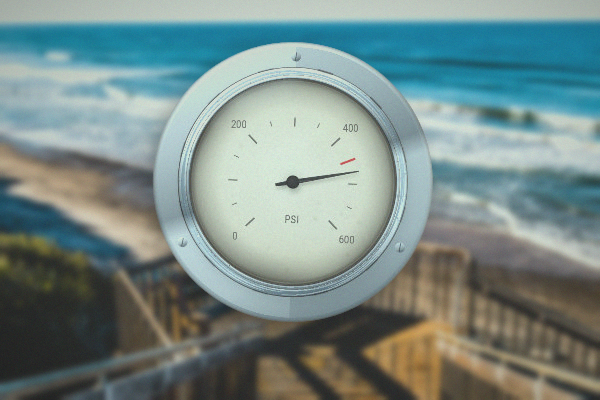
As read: **475** psi
